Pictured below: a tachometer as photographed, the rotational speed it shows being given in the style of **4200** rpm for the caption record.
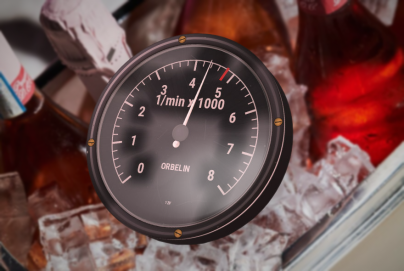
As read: **4400** rpm
